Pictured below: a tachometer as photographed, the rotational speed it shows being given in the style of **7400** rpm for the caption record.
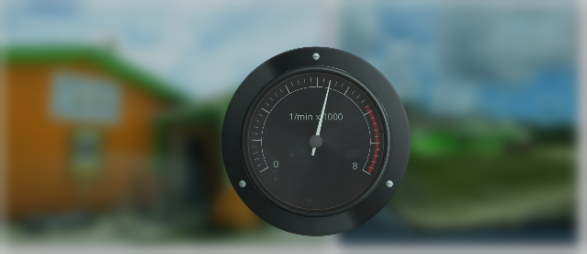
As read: **4400** rpm
